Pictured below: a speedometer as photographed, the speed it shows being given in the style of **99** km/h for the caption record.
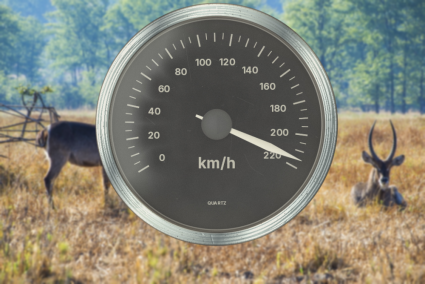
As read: **215** km/h
